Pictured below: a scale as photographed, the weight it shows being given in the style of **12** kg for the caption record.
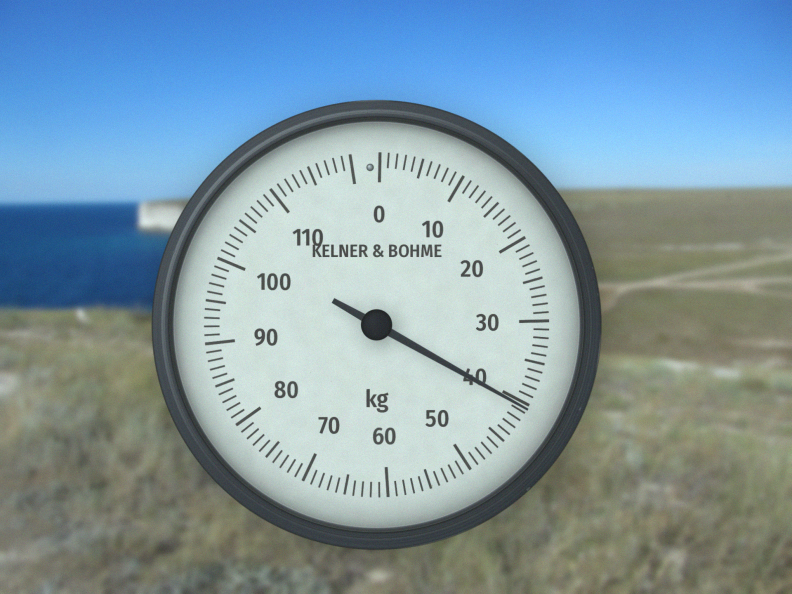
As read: **40.5** kg
